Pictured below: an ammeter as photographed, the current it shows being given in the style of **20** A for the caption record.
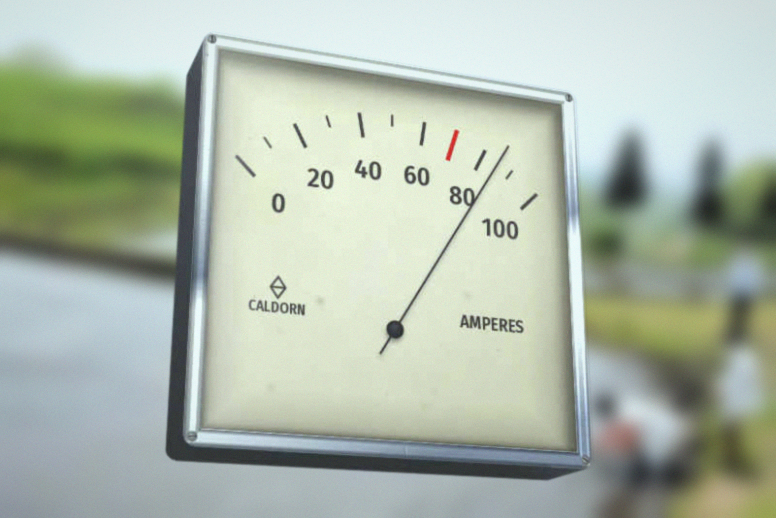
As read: **85** A
